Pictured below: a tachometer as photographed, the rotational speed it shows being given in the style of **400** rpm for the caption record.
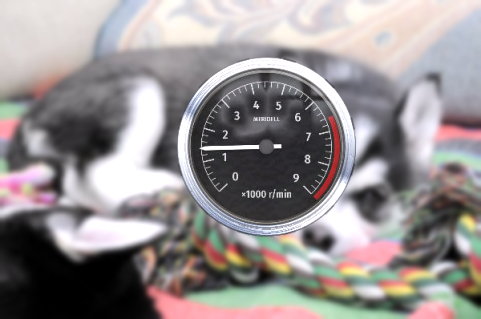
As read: **1400** rpm
